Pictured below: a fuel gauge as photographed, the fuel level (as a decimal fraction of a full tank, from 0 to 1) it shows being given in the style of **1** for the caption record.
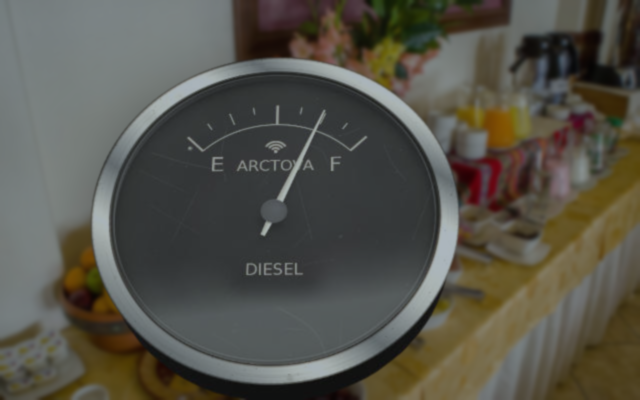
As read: **0.75**
